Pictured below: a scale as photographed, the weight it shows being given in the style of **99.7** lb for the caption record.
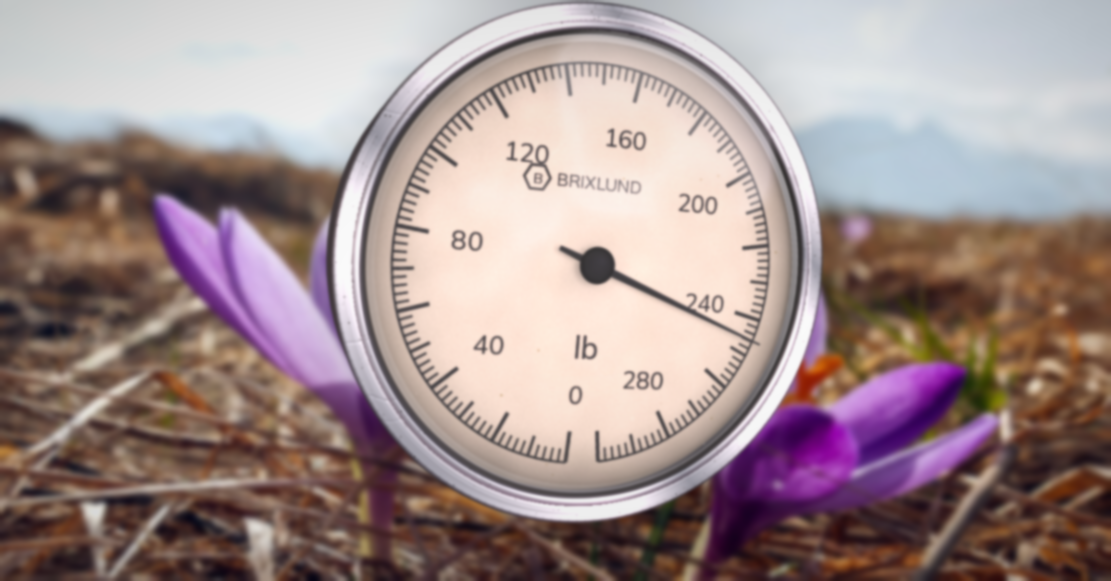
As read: **246** lb
